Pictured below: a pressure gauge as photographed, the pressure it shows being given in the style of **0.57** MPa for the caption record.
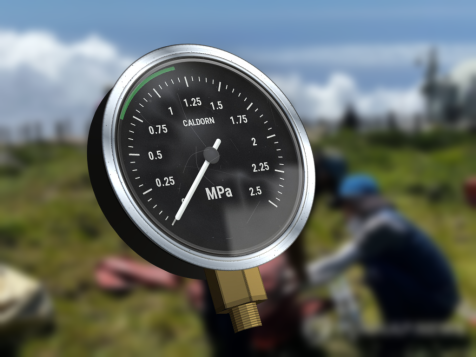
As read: **0** MPa
